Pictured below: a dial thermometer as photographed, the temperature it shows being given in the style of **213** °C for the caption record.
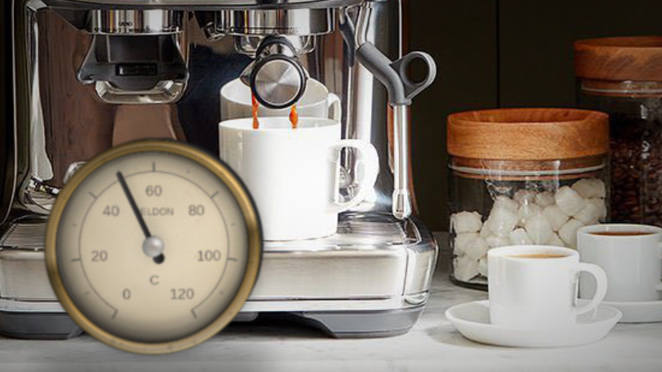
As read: **50** °C
